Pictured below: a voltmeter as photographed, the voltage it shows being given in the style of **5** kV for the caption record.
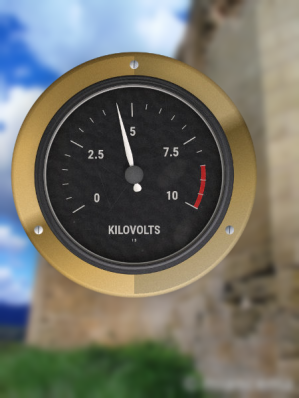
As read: **4.5** kV
